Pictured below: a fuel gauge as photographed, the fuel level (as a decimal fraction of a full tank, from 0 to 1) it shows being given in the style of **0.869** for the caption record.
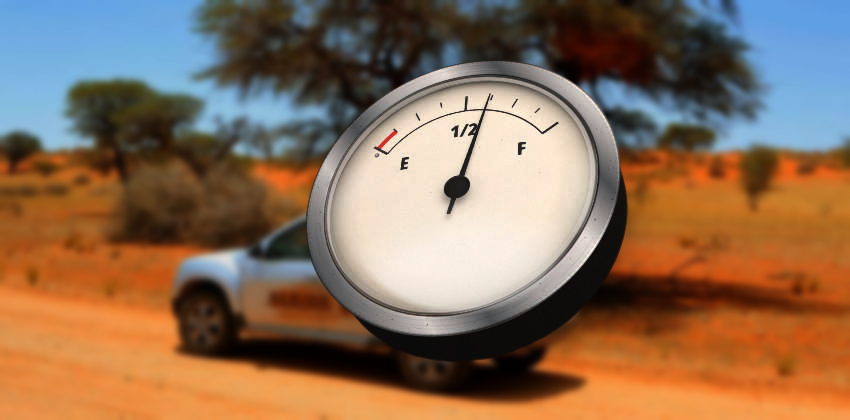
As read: **0.625**
